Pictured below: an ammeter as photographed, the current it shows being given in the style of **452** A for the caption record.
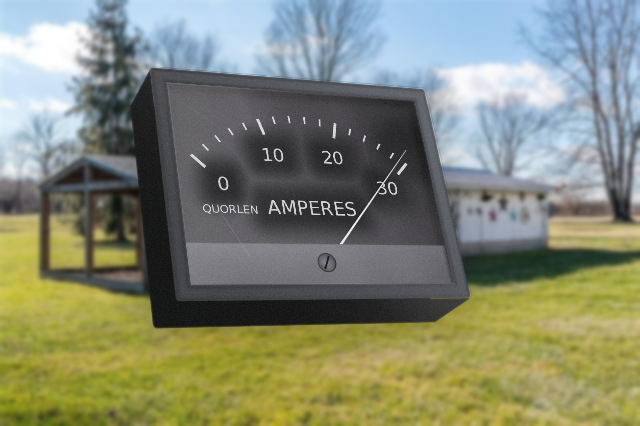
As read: **29** A
